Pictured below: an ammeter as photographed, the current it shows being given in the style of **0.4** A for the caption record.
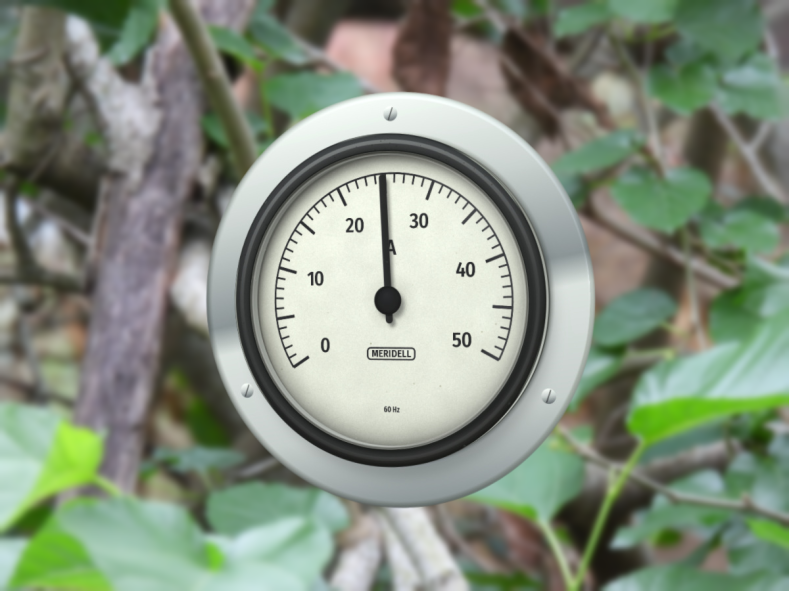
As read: **25** A
